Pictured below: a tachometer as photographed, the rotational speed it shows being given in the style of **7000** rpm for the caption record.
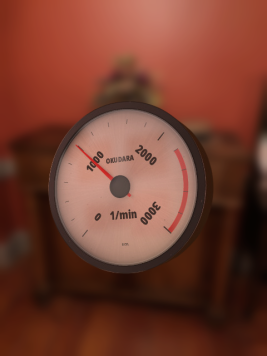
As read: **1000** rpm
